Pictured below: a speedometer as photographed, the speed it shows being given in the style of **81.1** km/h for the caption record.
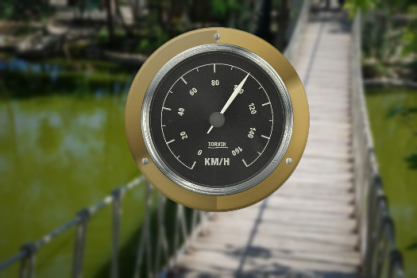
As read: **100** km/h
